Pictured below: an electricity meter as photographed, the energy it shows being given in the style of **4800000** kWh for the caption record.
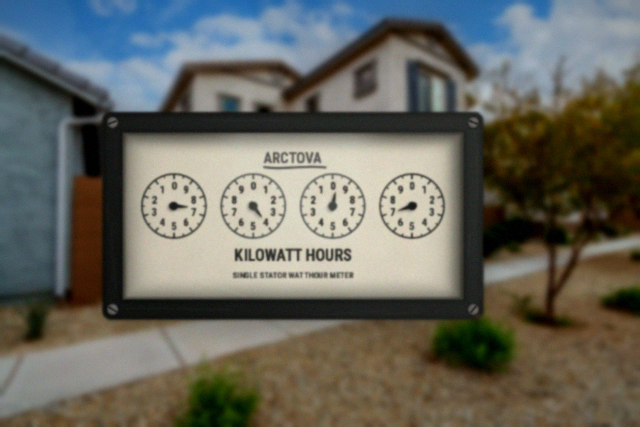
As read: **7397** kWh
